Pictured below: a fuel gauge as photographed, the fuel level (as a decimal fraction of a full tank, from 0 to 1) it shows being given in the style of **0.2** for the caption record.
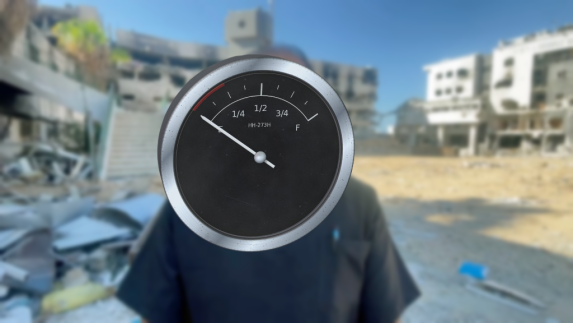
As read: **0**
